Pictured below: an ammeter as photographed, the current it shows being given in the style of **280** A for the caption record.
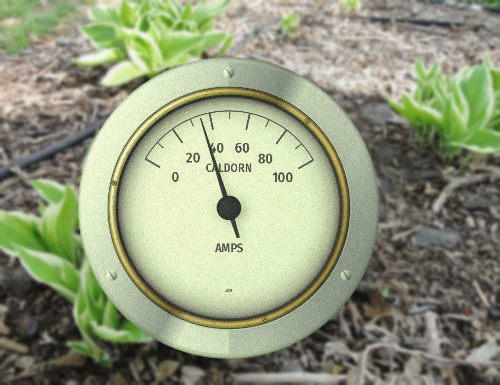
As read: **35** A
